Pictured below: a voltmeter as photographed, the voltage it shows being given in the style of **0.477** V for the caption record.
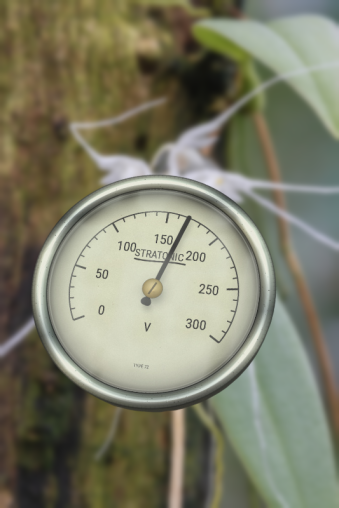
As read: **170** V
